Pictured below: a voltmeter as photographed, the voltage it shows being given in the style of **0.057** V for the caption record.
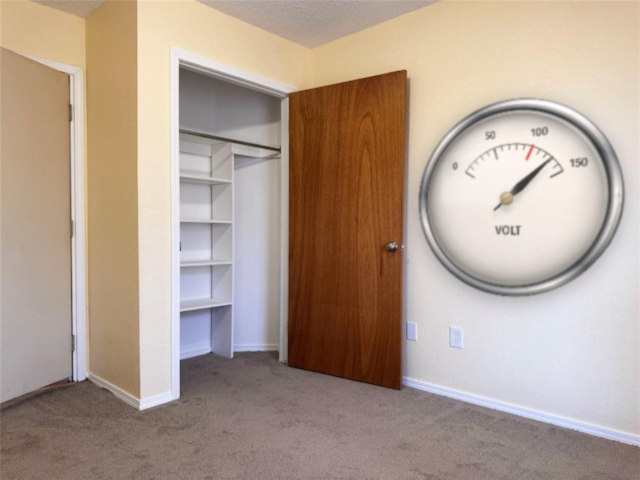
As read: **130** V
